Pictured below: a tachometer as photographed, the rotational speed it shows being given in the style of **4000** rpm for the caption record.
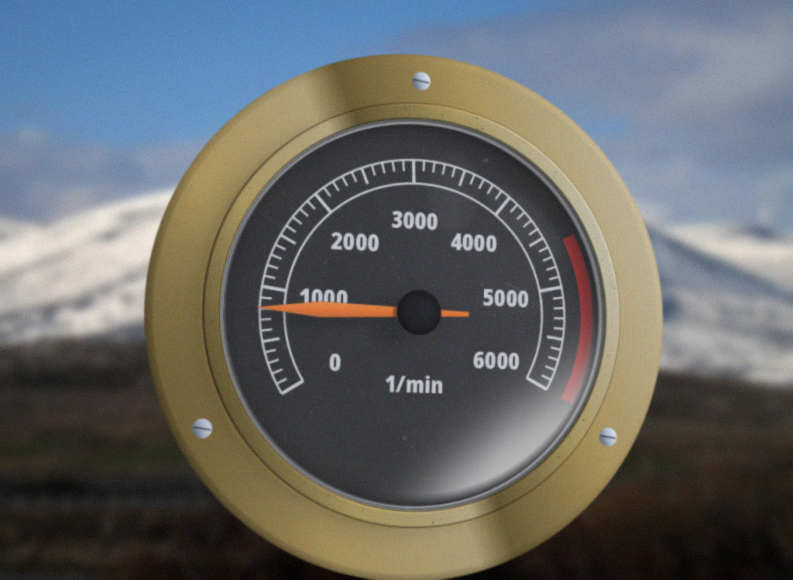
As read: **800** rpm
